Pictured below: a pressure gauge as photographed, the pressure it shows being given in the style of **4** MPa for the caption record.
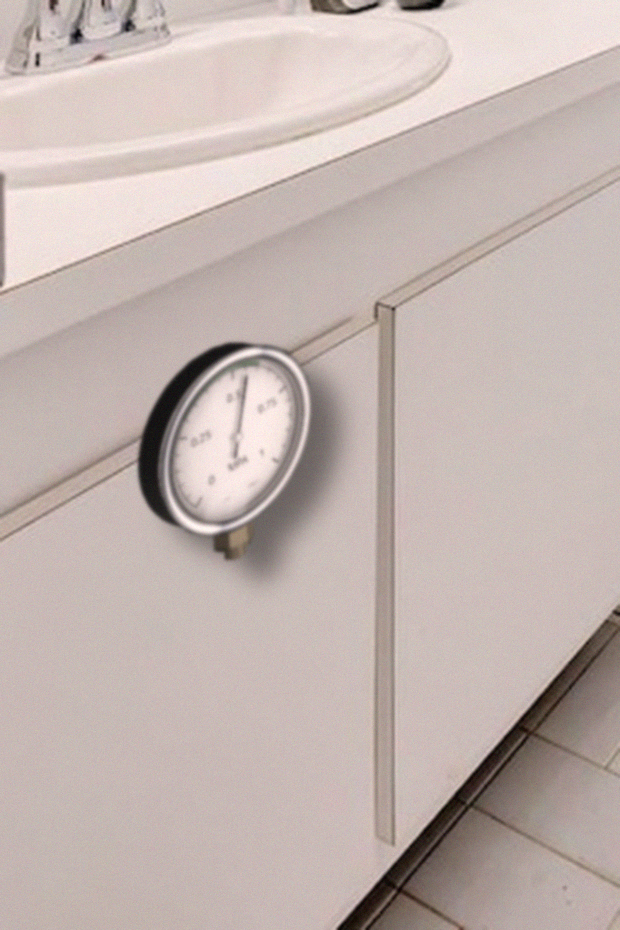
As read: **0.55** MPa
